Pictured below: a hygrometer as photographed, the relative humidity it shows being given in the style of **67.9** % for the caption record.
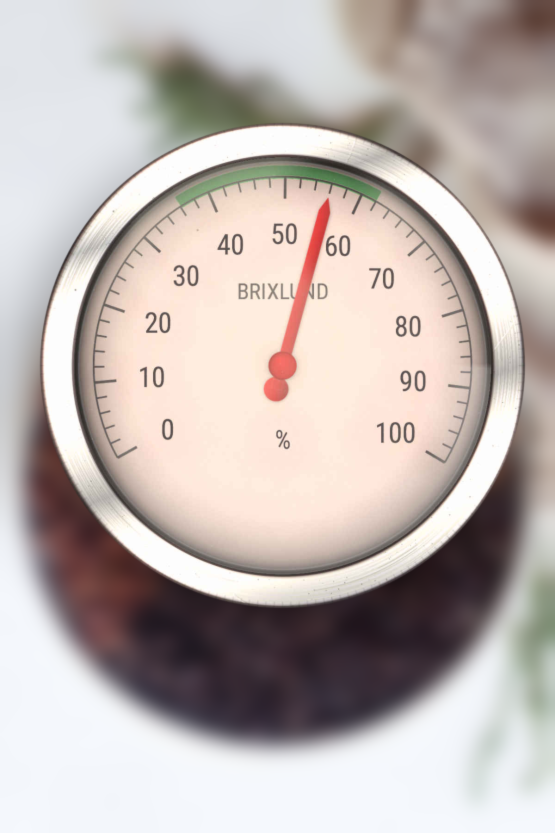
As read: **56** %
